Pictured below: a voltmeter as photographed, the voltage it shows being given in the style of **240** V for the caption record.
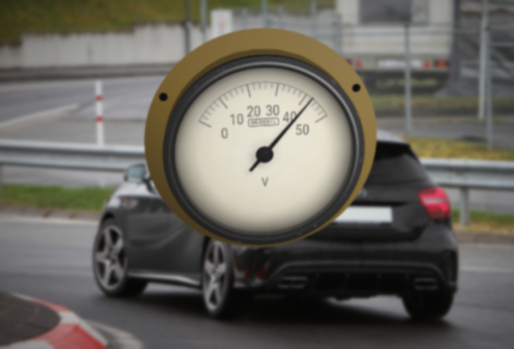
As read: **42** V
